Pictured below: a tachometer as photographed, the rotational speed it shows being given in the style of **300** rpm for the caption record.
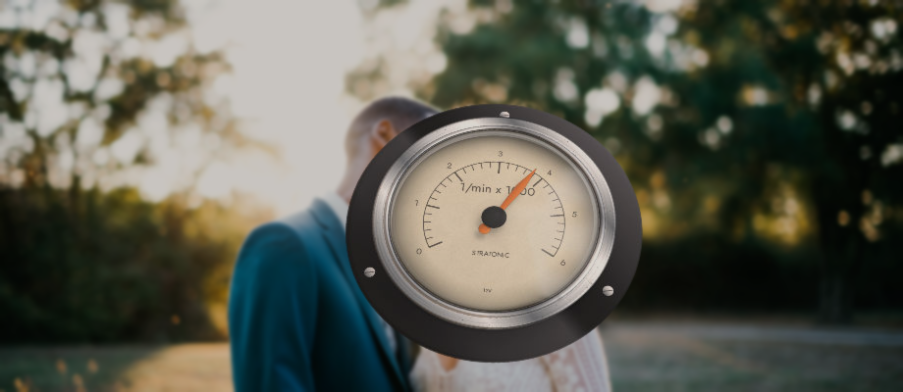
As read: **3800** rpm
